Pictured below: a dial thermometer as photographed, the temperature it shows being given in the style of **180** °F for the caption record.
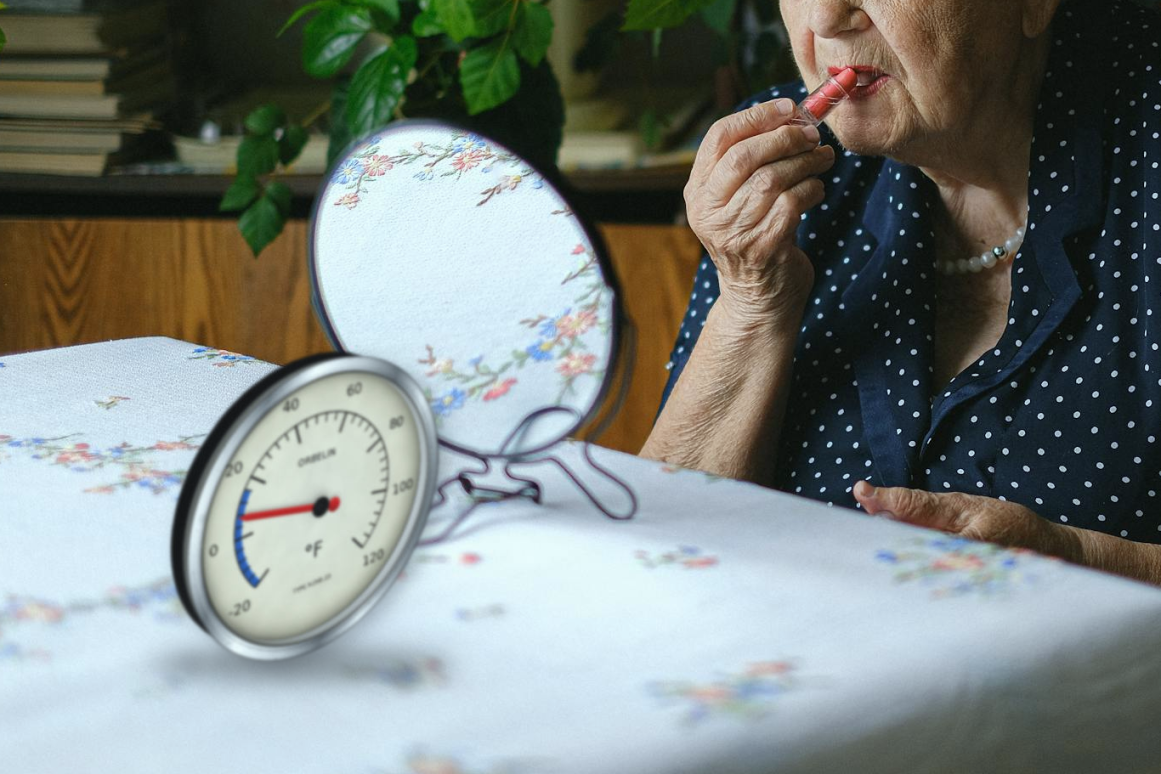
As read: **8** °F
